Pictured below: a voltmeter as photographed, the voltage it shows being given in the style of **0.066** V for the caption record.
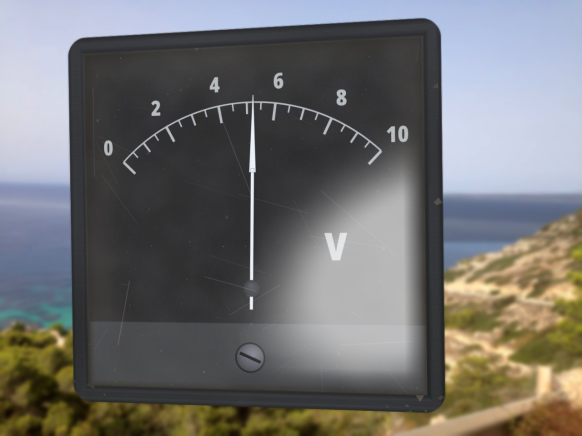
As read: **5.25** V
